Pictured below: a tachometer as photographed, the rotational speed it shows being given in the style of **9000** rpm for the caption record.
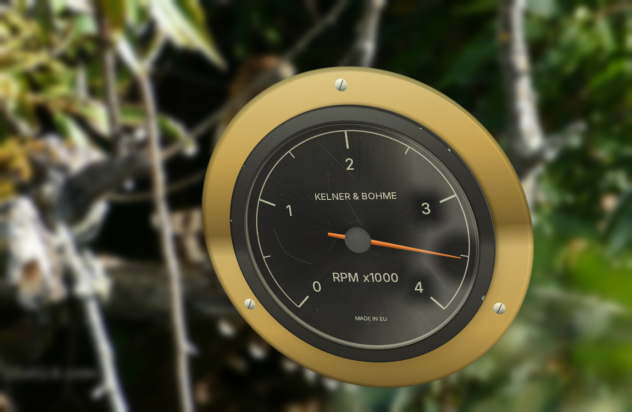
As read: **3500** rpm
